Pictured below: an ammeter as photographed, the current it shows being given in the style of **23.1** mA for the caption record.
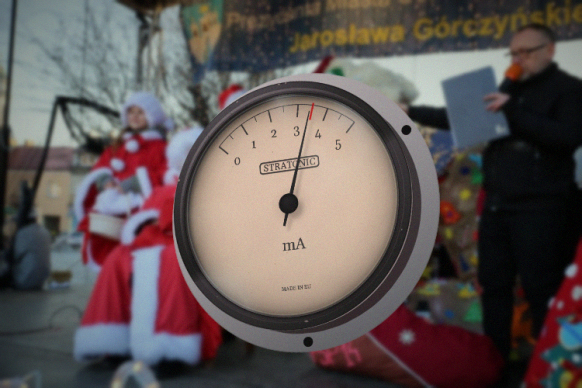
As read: **3.5** mA
